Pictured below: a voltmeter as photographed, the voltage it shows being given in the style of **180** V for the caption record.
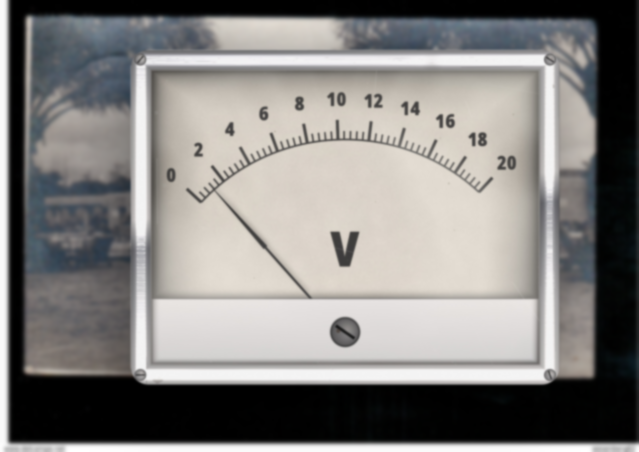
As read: **1.2** V
